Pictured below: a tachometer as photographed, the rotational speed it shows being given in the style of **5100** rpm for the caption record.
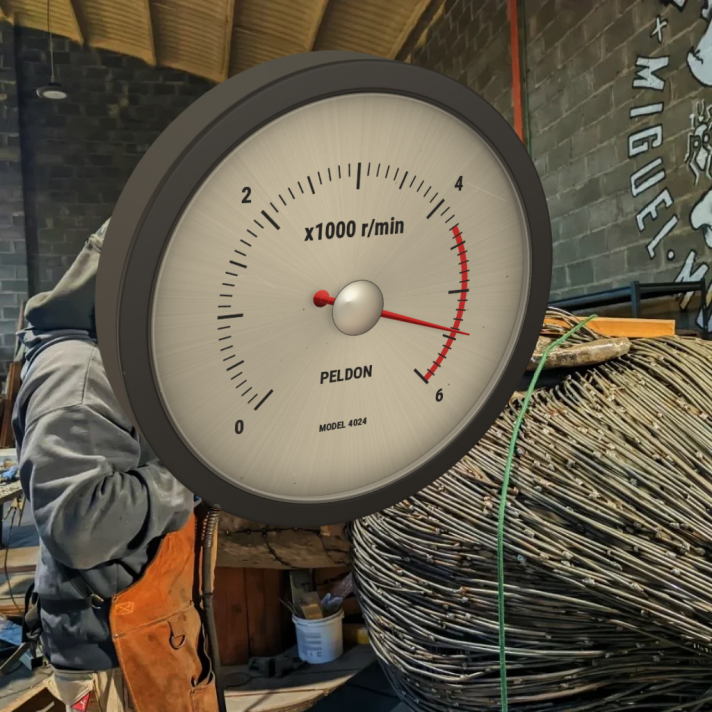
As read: **5400** rpm
